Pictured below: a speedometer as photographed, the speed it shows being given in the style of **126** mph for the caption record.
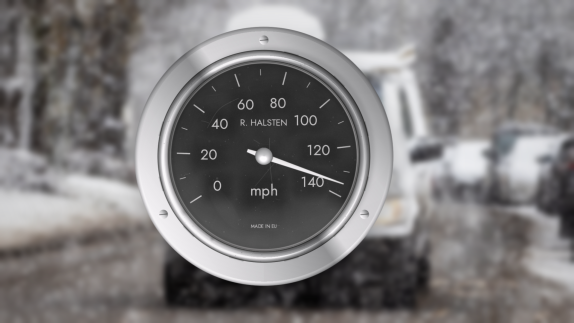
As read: **135** mph
